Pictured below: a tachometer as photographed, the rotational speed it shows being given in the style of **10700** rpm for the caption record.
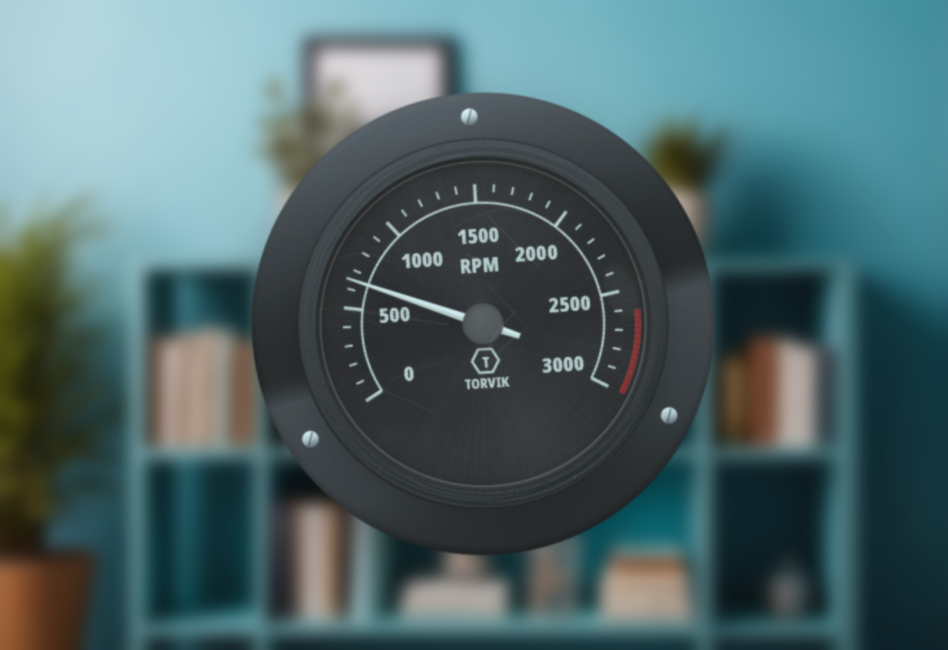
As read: **650** rpm
